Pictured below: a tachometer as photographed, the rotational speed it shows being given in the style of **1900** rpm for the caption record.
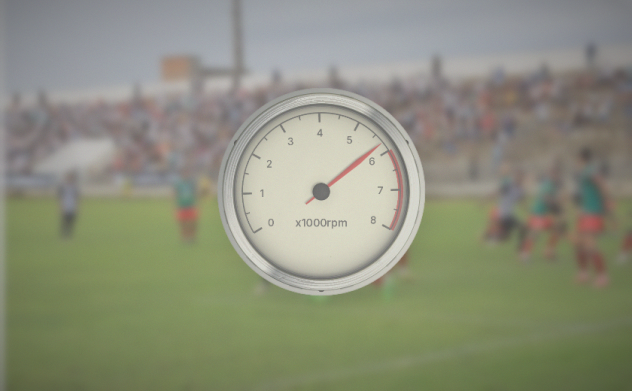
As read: **5750** rpm
